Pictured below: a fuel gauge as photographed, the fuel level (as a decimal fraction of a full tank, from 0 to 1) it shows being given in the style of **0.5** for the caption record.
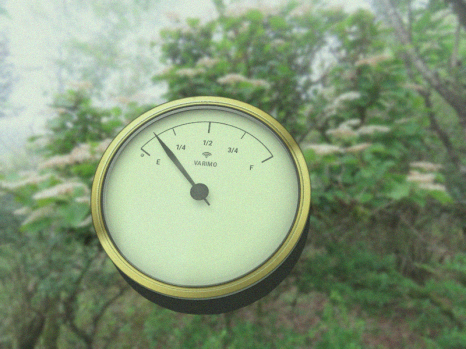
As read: **0.125**
